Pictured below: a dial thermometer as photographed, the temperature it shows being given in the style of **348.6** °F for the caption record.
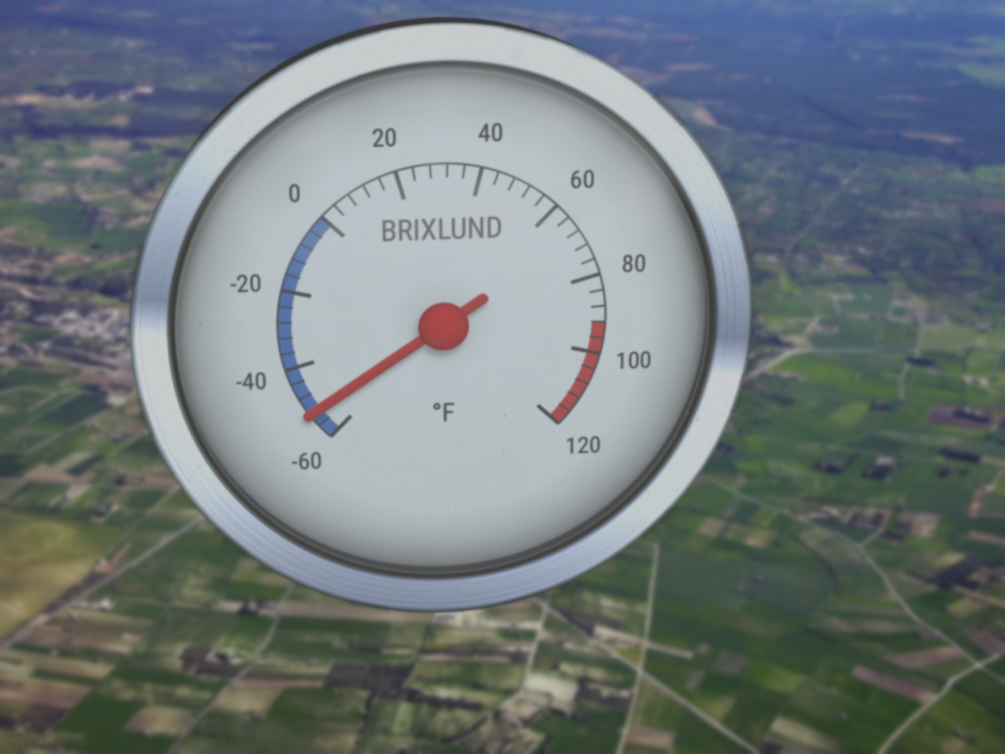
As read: **-52** °F
